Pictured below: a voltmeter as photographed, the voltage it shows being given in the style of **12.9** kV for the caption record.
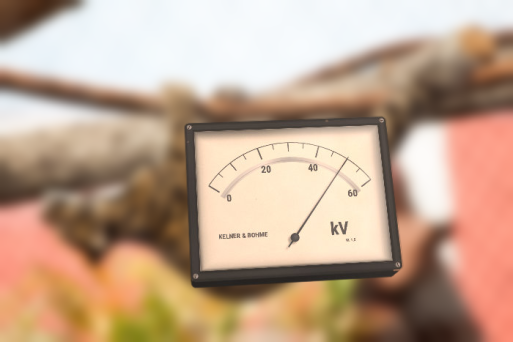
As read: **50** kV
